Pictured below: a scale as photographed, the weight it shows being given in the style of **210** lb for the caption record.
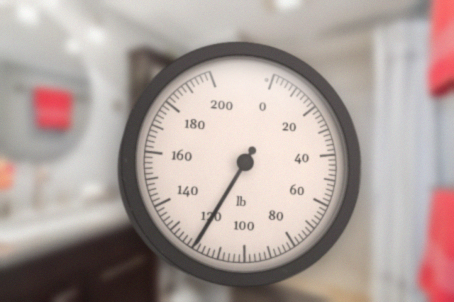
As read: **120** lb
